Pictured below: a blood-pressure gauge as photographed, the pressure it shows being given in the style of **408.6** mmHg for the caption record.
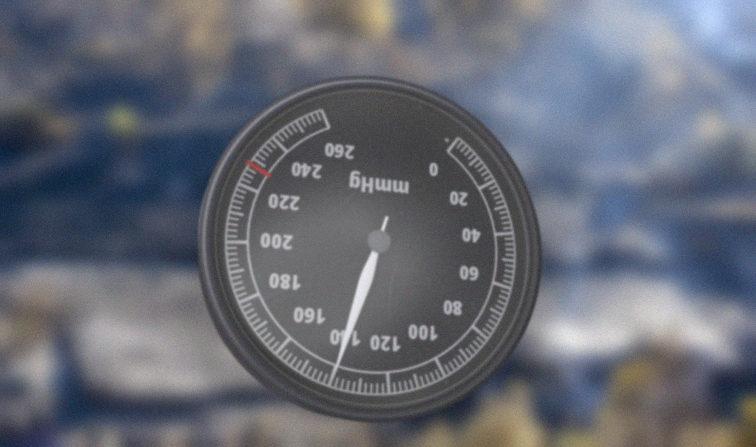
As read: **140** mmHg
